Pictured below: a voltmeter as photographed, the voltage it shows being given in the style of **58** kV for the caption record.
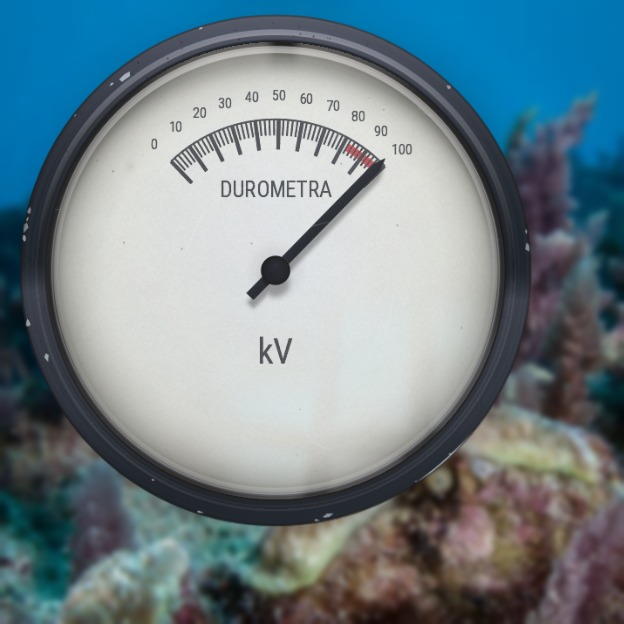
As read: **98** kV
